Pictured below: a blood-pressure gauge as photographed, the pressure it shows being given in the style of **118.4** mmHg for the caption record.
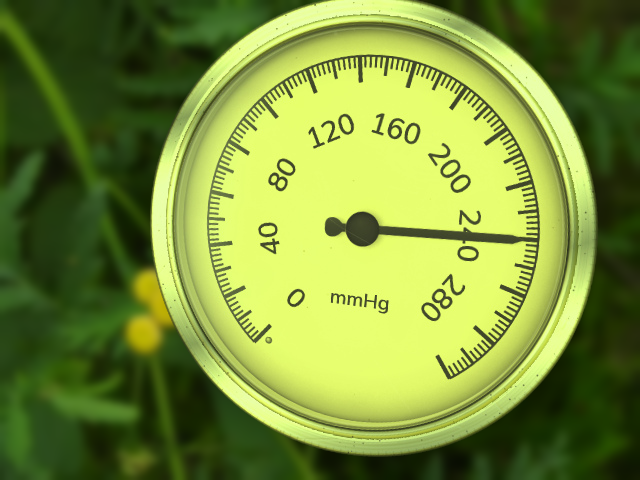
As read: **240** mmHg
